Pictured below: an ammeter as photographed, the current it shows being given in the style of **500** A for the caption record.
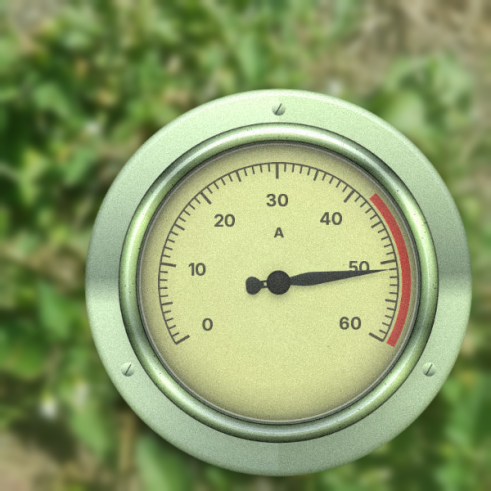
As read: **51** A
